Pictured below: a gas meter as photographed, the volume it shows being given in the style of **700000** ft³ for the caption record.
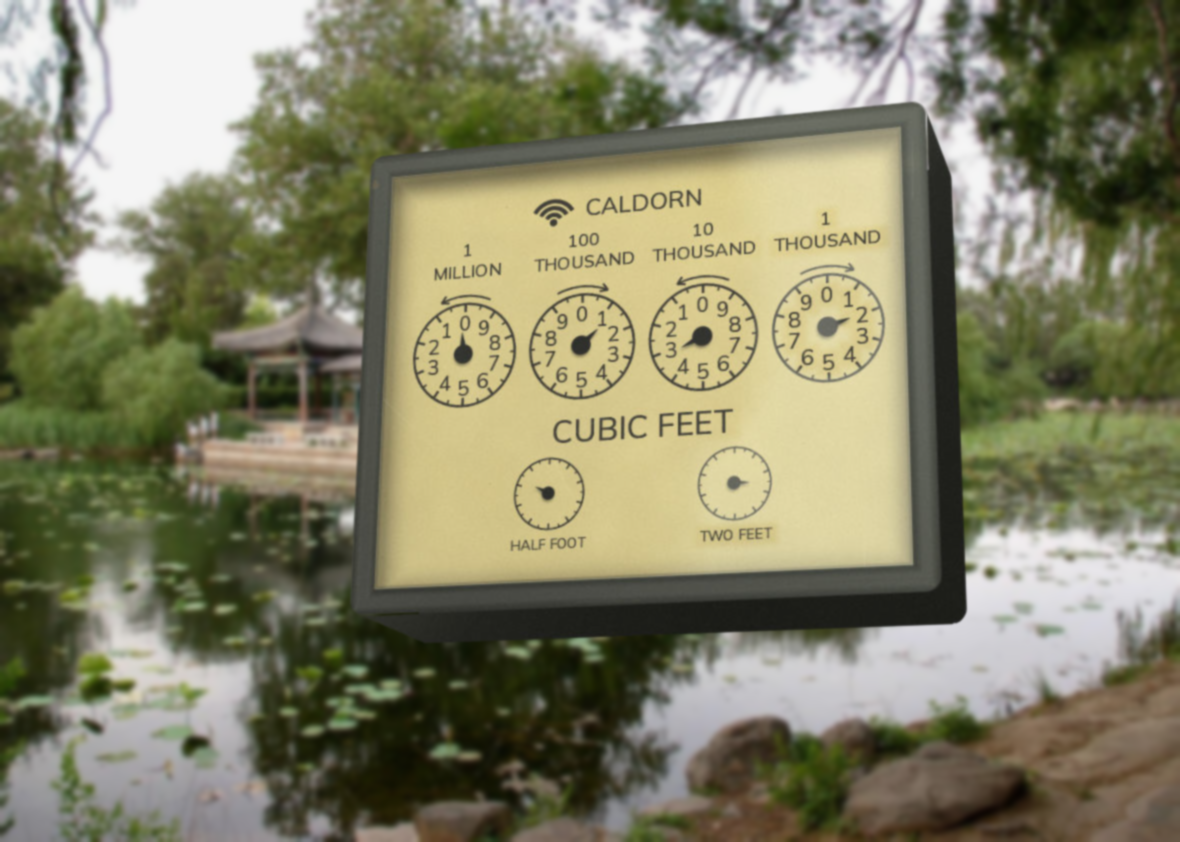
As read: **13200** ft³
